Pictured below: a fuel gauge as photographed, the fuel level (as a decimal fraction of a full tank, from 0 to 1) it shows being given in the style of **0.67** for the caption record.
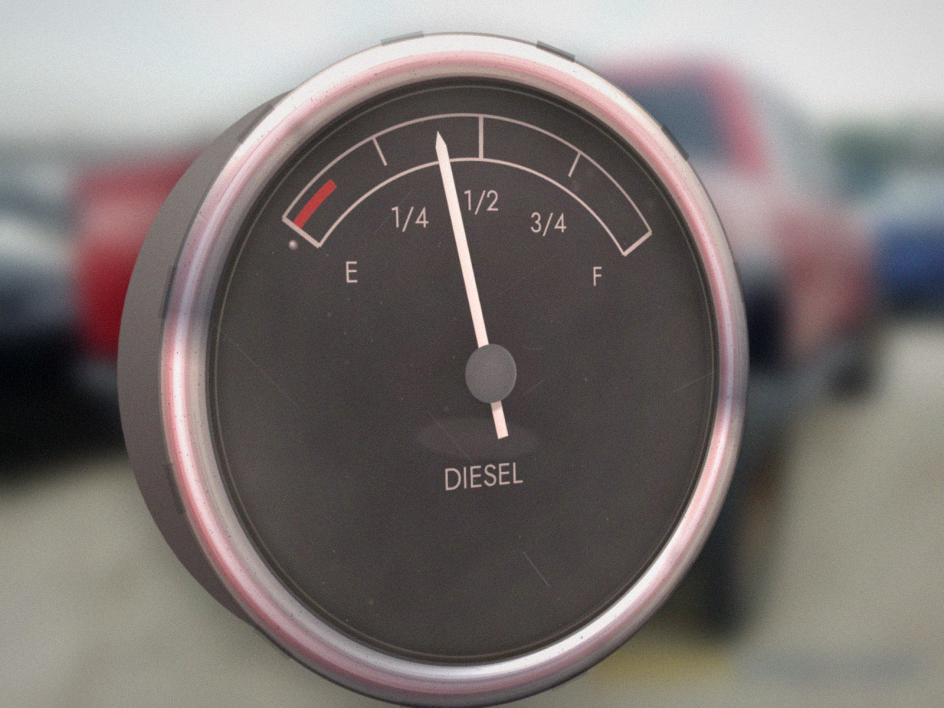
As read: **0.375**
